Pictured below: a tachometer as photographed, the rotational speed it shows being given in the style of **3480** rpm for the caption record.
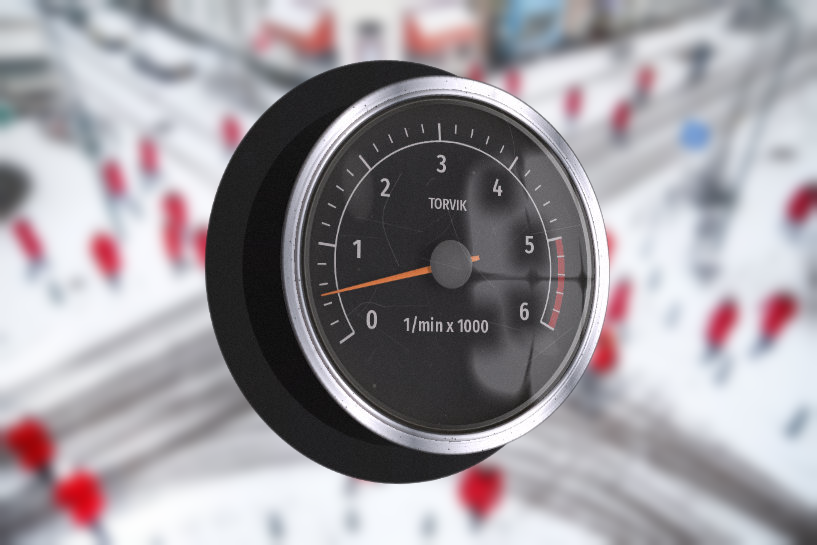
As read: **500** rpm
